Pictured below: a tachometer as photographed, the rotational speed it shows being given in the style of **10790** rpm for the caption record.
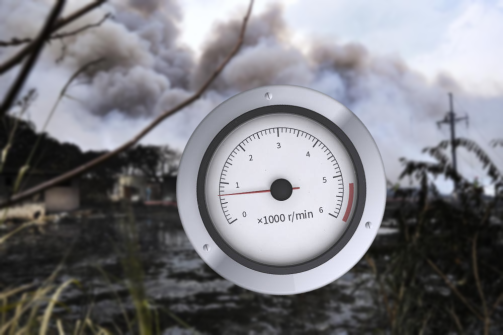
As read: **700** rpm
